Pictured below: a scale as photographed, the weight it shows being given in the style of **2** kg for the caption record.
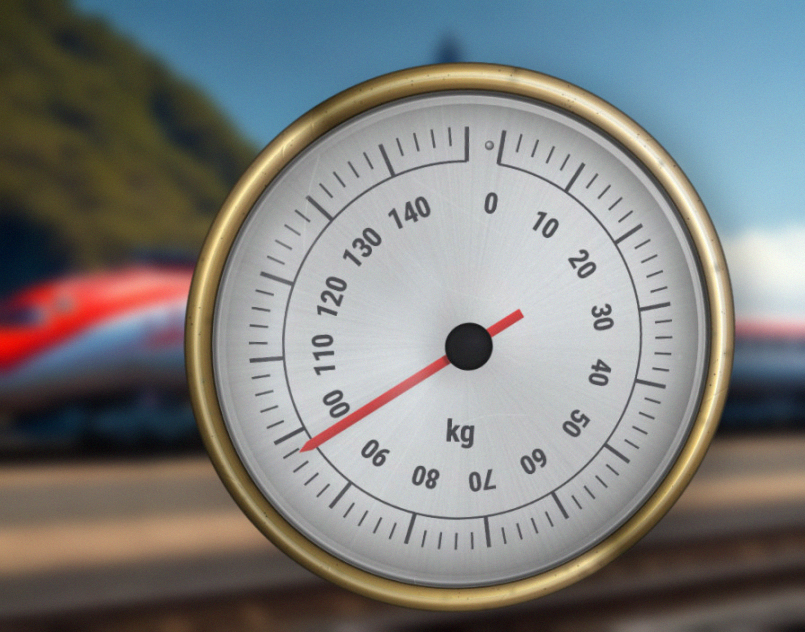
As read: **98** kg
